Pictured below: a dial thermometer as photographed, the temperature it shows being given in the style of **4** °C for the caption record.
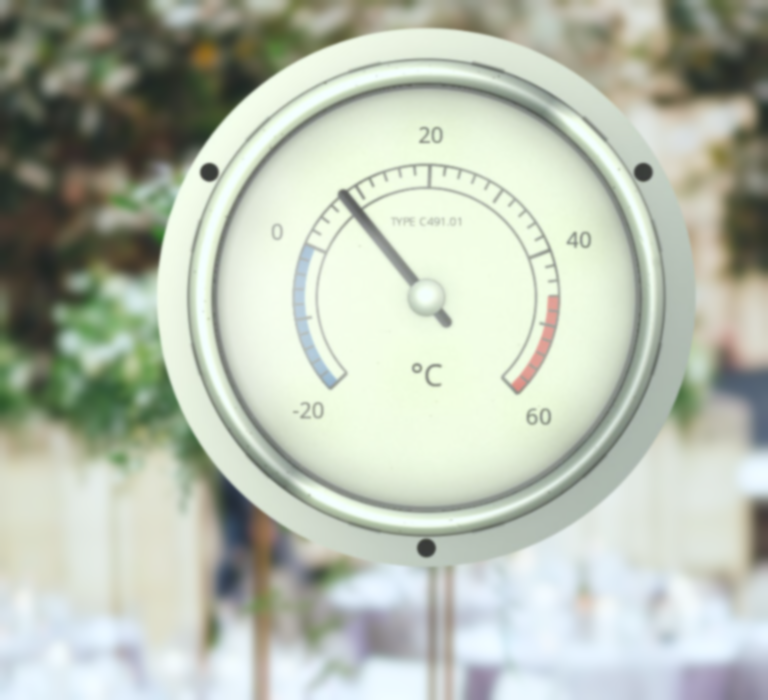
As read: **8** °C
